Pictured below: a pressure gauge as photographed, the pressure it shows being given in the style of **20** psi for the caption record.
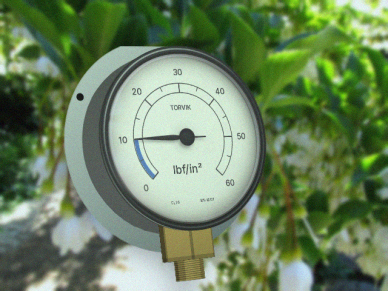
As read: **10** psi
